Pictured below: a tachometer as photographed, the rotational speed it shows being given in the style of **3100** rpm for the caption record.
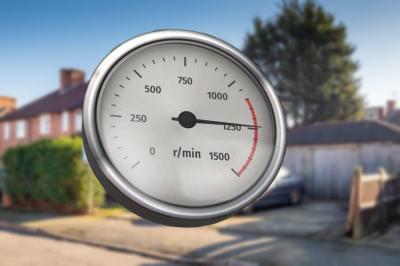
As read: **1250** rpm
